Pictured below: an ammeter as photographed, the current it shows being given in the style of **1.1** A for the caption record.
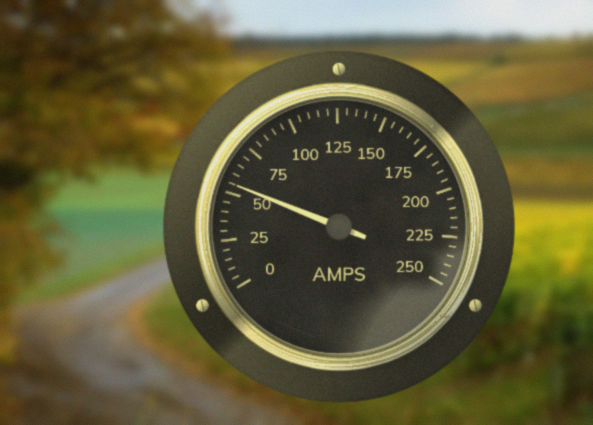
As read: **55** A
